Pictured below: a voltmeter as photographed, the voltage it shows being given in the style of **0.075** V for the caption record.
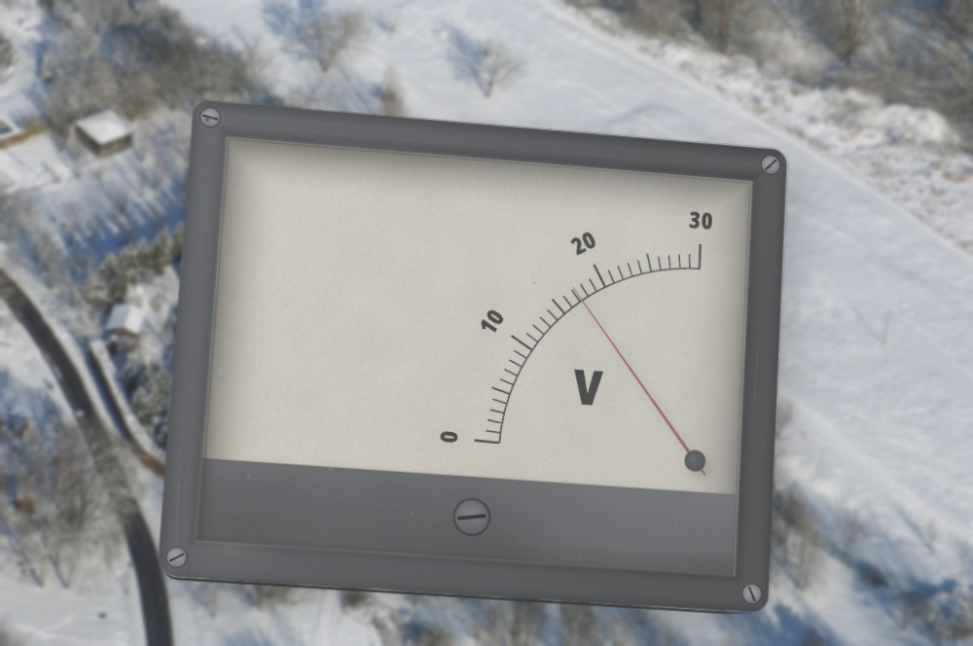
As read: **17** V
